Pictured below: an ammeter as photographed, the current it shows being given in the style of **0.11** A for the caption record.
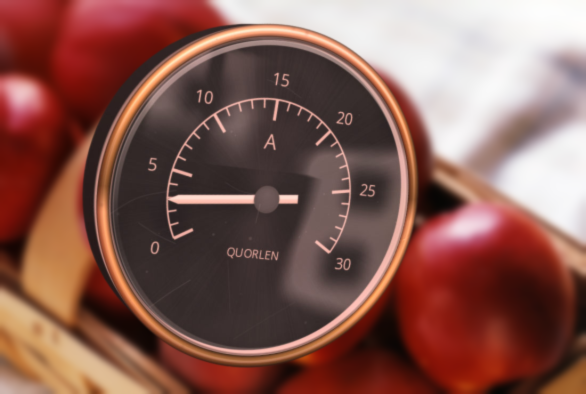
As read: **3** A
